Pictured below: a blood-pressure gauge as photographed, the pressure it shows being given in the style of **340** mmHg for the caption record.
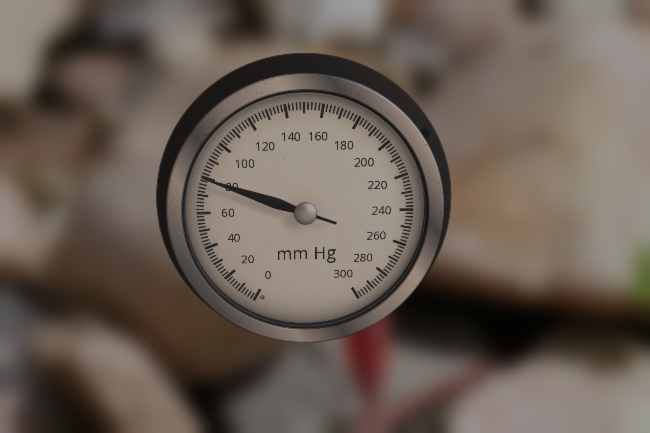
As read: **80** mmHg
